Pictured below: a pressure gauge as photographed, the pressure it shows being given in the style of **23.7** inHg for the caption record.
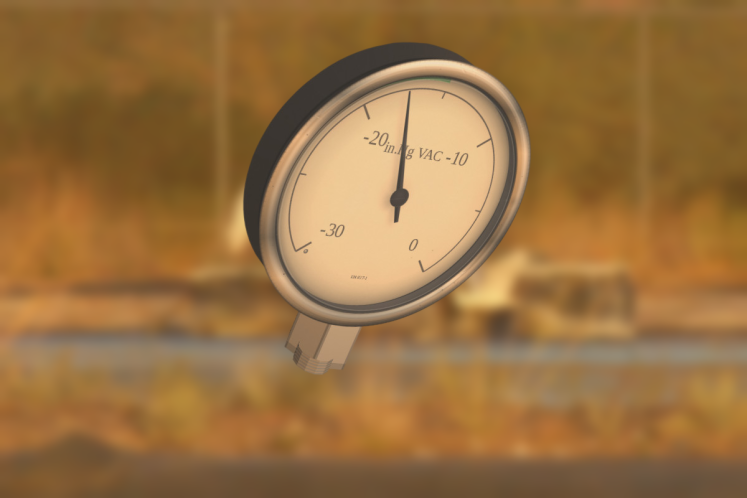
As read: **-17.5** inHg
